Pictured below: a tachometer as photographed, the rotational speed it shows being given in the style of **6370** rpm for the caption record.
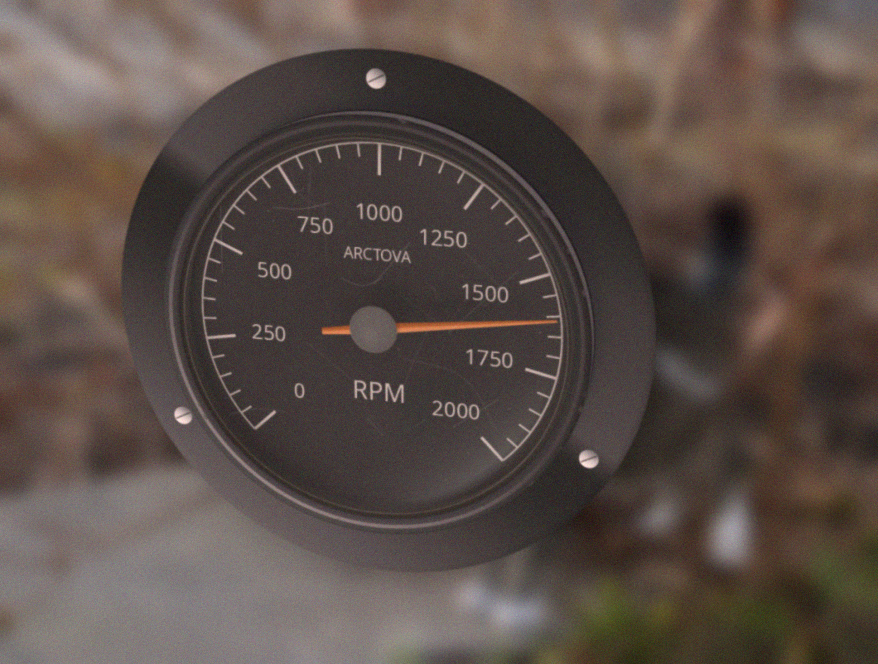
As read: **1600** rpm
